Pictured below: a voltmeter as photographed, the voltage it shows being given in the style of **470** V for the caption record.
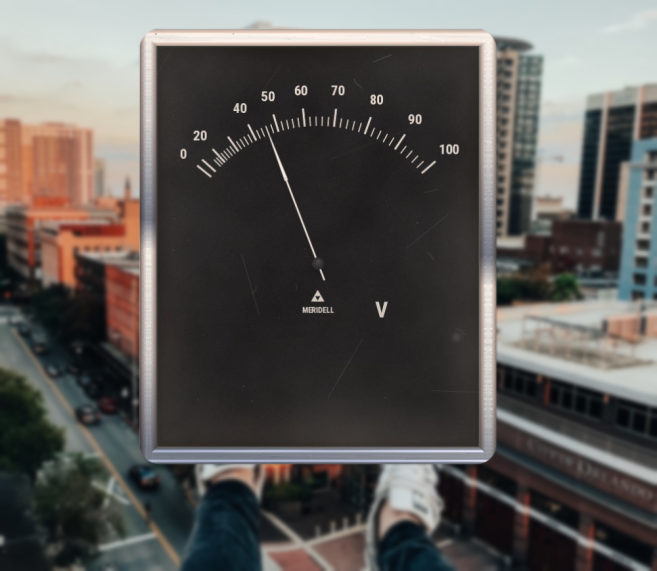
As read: **46** V
